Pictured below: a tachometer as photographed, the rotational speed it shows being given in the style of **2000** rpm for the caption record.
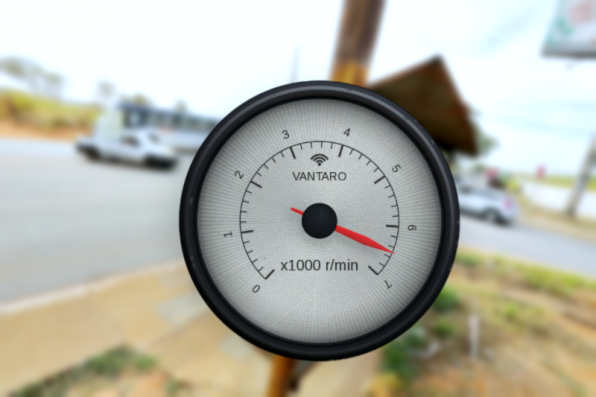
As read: **6500** rpm
